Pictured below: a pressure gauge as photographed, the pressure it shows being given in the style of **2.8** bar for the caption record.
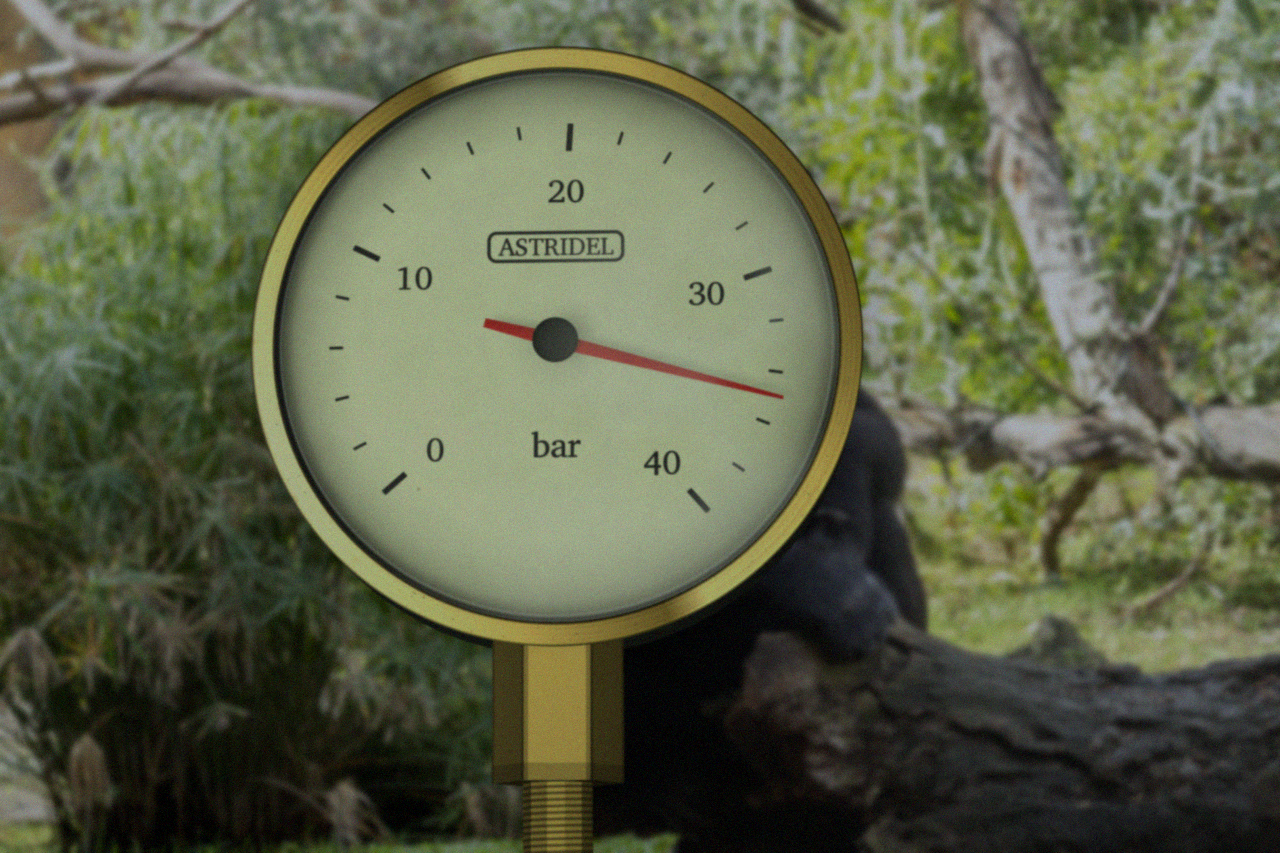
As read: **35** bar
